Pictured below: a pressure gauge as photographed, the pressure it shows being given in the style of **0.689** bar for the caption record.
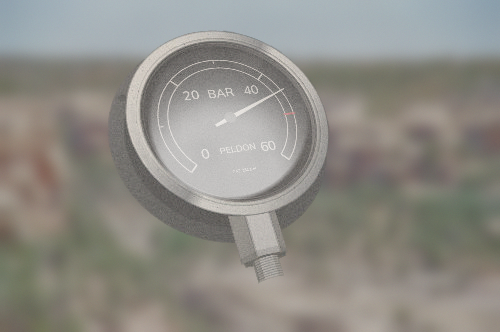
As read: **45** bar
